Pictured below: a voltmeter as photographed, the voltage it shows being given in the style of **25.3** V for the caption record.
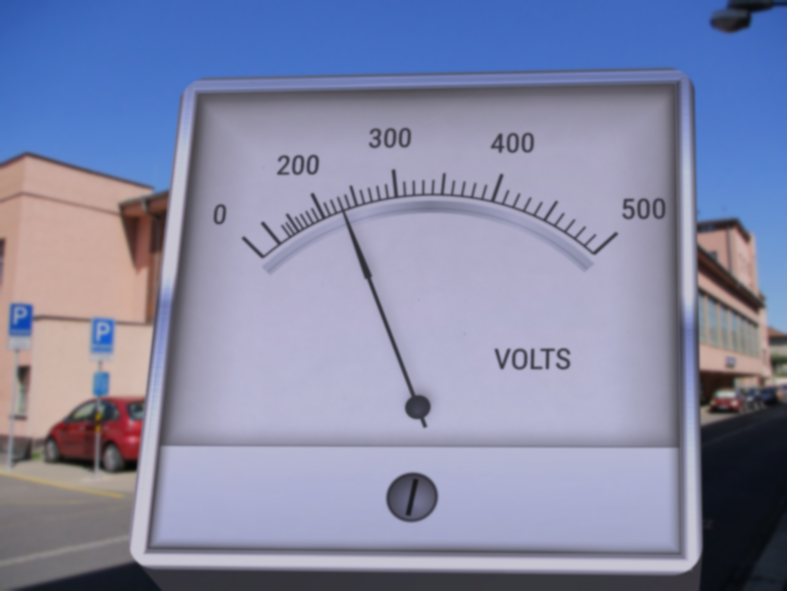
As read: **230** V
